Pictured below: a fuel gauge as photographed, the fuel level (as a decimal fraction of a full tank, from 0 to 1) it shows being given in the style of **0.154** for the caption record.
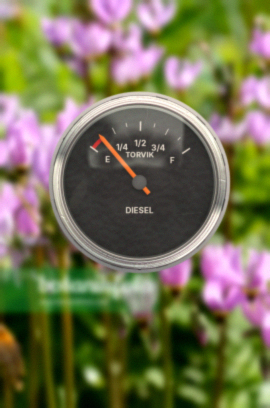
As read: **0.125**
